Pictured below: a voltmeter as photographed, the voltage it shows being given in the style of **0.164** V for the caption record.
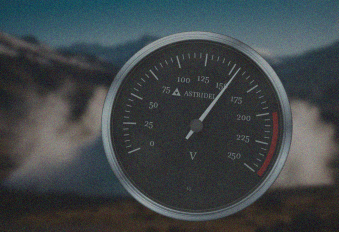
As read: **155** V
